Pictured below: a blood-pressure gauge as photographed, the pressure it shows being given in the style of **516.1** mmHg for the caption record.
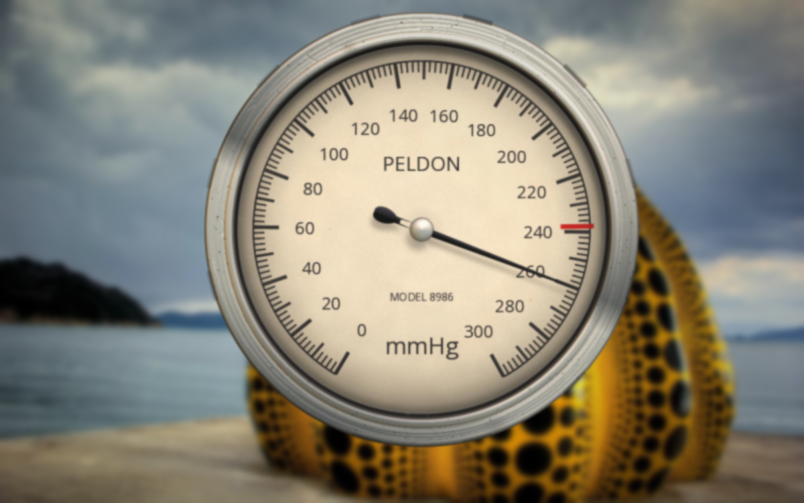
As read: **260** mmHg
